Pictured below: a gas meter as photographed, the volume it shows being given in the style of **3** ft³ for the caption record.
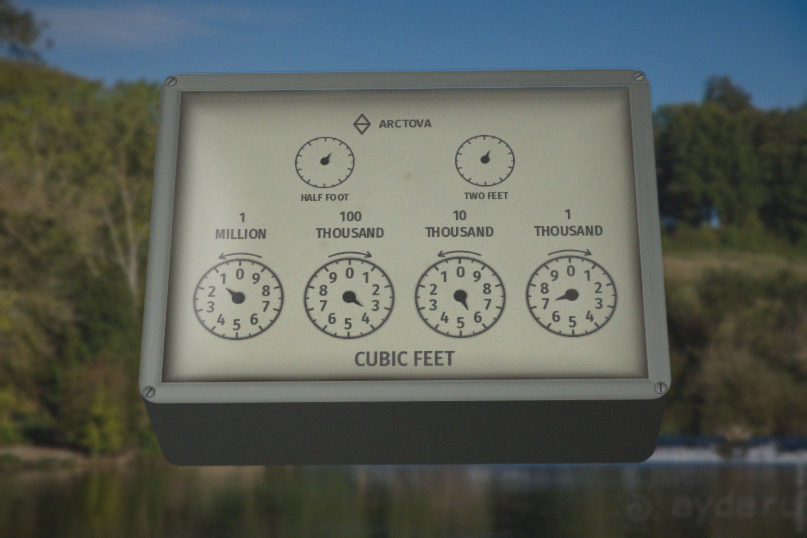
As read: **135700** ft³
